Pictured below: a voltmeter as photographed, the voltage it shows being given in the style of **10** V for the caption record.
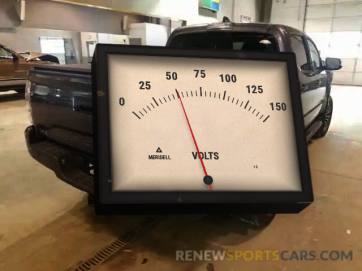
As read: **50** V
